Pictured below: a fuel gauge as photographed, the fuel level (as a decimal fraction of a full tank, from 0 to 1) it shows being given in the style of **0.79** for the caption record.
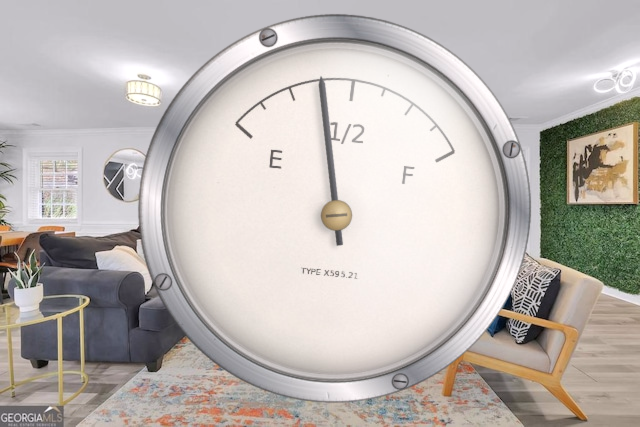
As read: **0.375**
